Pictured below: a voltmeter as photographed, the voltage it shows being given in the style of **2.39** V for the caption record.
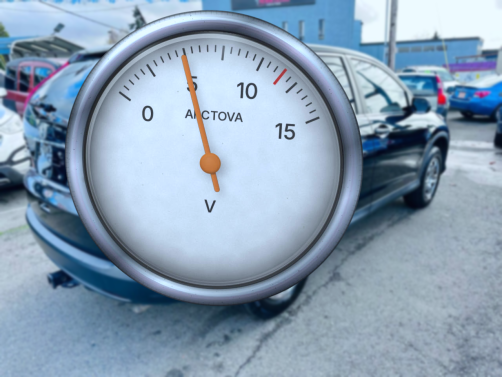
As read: **5** V
